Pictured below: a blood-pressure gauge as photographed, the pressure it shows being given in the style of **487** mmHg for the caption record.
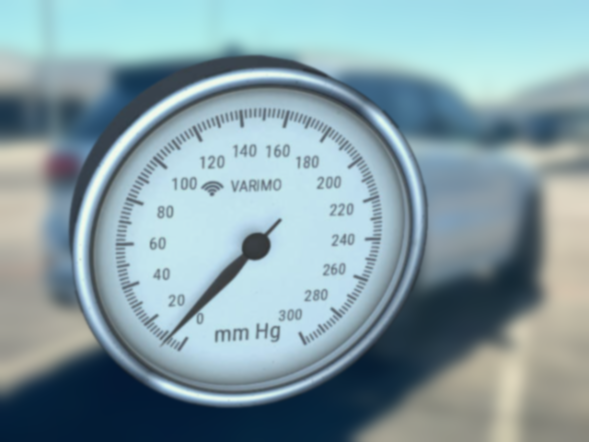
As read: **10** mmHg
